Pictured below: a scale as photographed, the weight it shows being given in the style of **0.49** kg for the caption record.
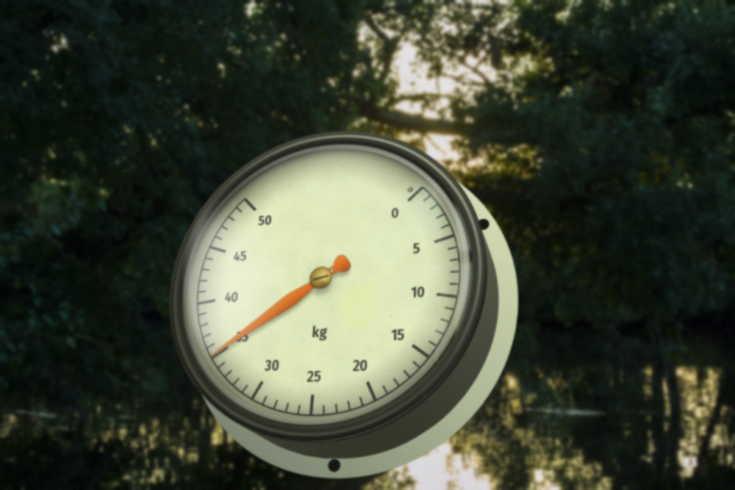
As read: **35** kg
